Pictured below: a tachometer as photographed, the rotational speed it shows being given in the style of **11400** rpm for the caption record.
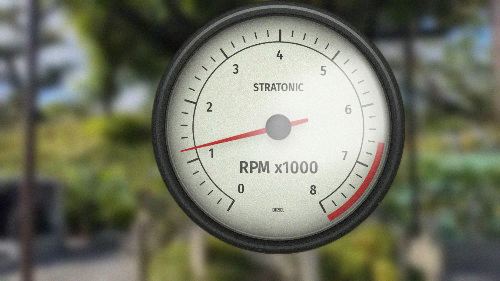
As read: **1200** rpm
